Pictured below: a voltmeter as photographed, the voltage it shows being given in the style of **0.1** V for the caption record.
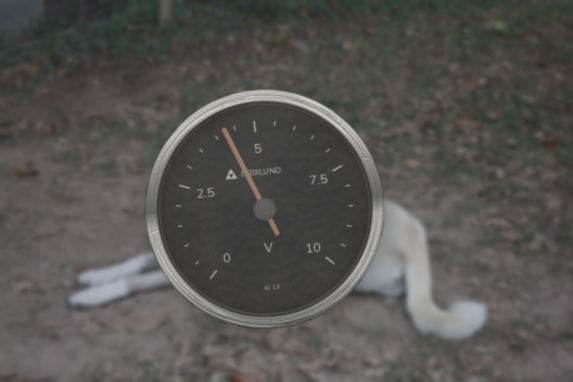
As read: **4.25** V
